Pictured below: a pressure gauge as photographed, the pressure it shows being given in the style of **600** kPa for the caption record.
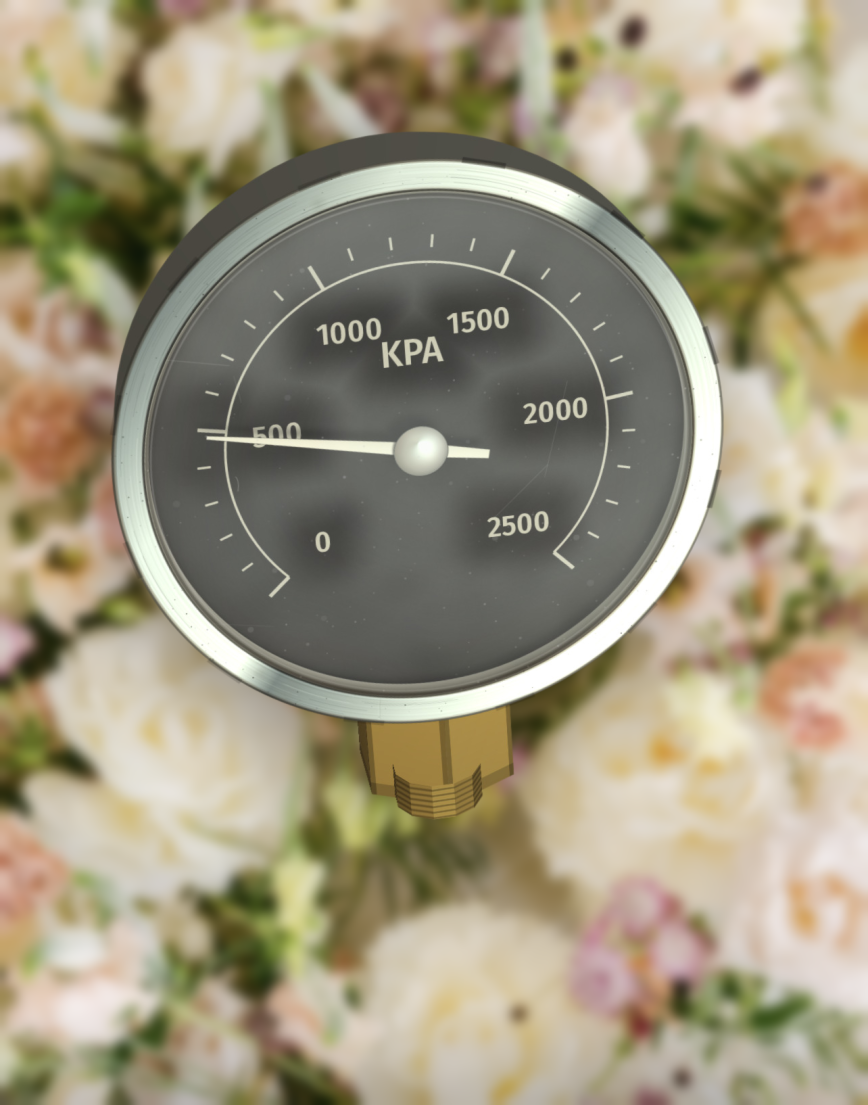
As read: **500** kPa
